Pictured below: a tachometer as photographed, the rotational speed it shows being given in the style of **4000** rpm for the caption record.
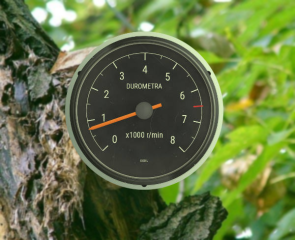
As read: **750** rpm
